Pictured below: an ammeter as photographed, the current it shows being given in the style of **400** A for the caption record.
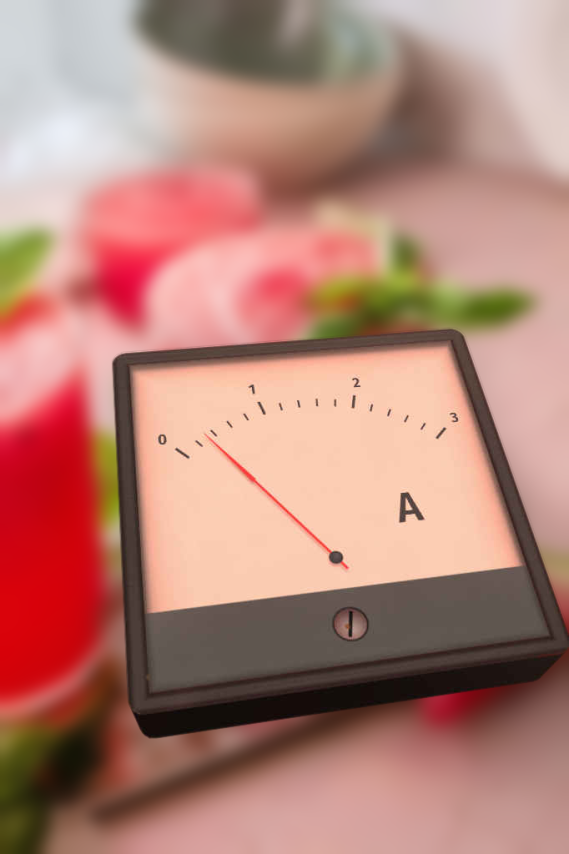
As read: **0.3** A
